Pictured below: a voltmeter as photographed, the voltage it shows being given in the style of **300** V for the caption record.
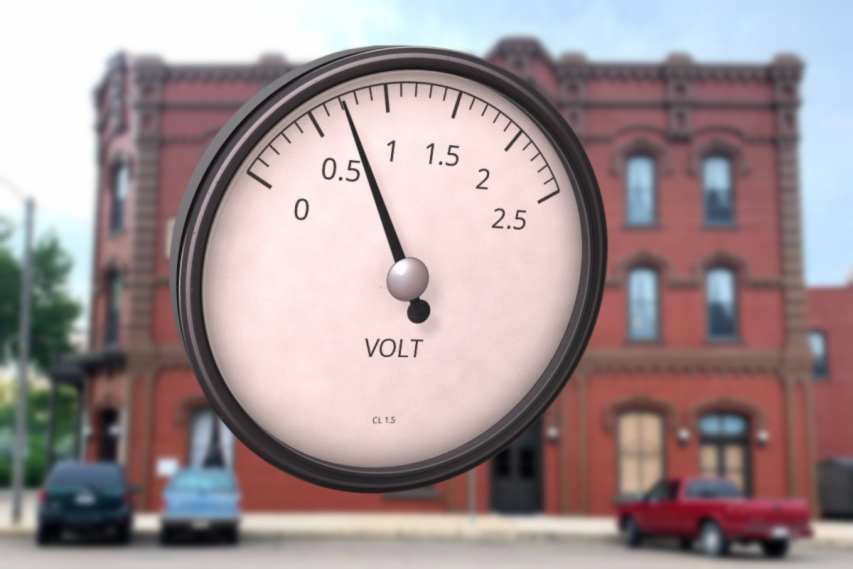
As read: **0.7** V
